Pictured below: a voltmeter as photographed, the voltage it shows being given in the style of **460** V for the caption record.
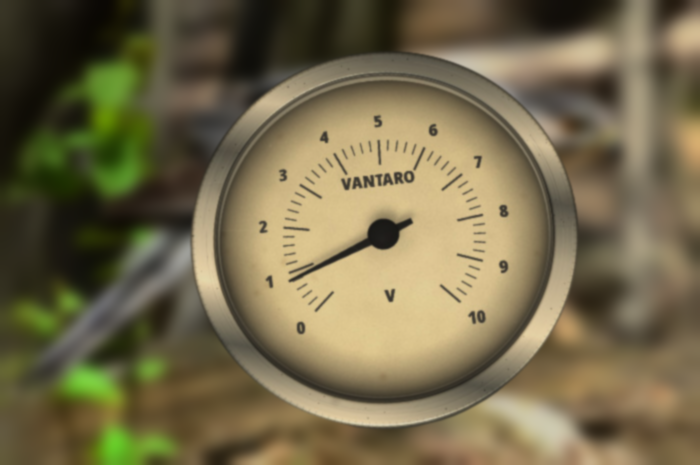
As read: **0.8** V
